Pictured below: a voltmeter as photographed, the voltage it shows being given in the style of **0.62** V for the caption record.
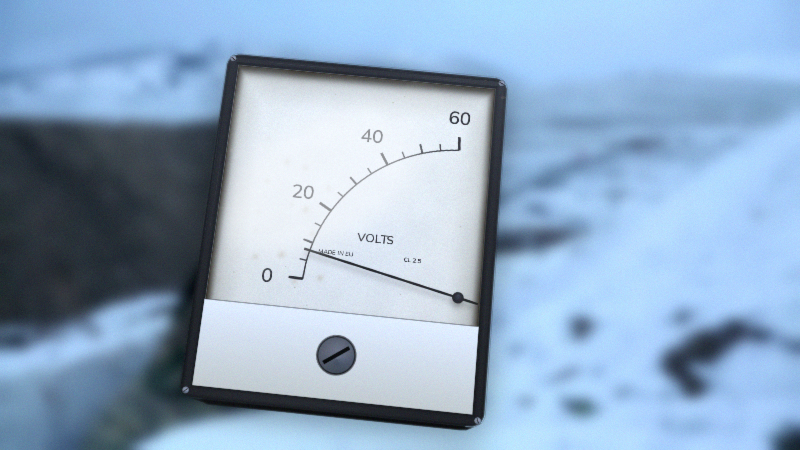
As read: **7.5** V
